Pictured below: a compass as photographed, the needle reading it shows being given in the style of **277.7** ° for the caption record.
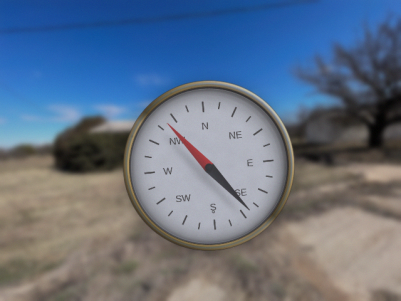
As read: **322.5** °
